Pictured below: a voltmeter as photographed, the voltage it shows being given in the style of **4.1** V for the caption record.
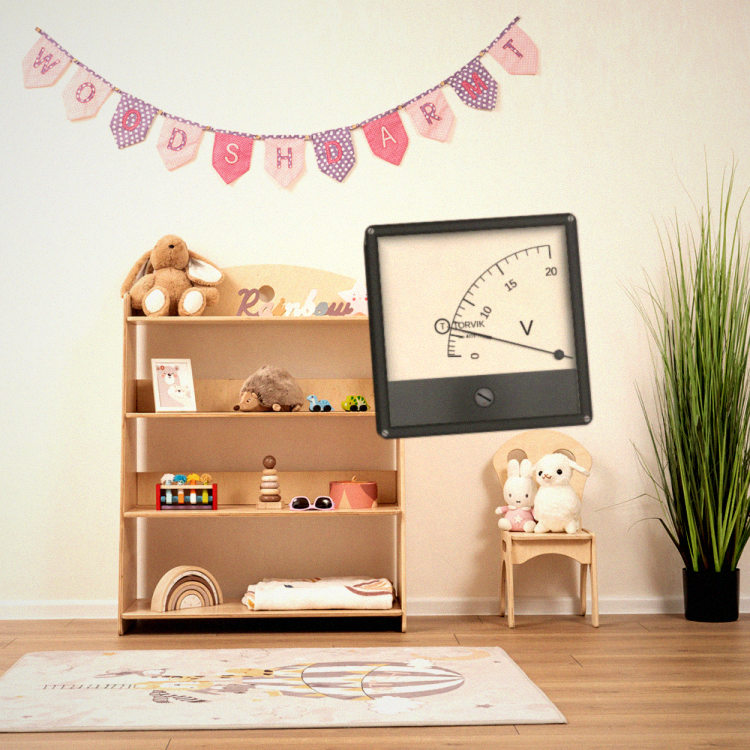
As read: **6** V
